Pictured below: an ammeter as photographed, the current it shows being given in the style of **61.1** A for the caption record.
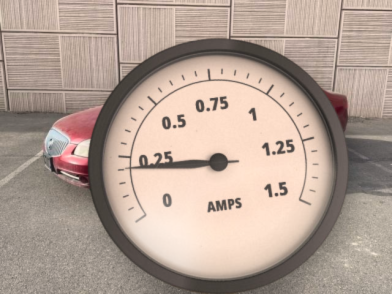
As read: **0.2** A
